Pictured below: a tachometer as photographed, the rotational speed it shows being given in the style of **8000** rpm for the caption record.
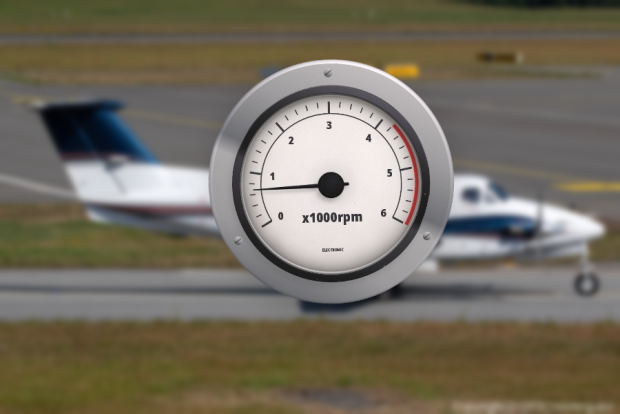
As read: **700** rpm
